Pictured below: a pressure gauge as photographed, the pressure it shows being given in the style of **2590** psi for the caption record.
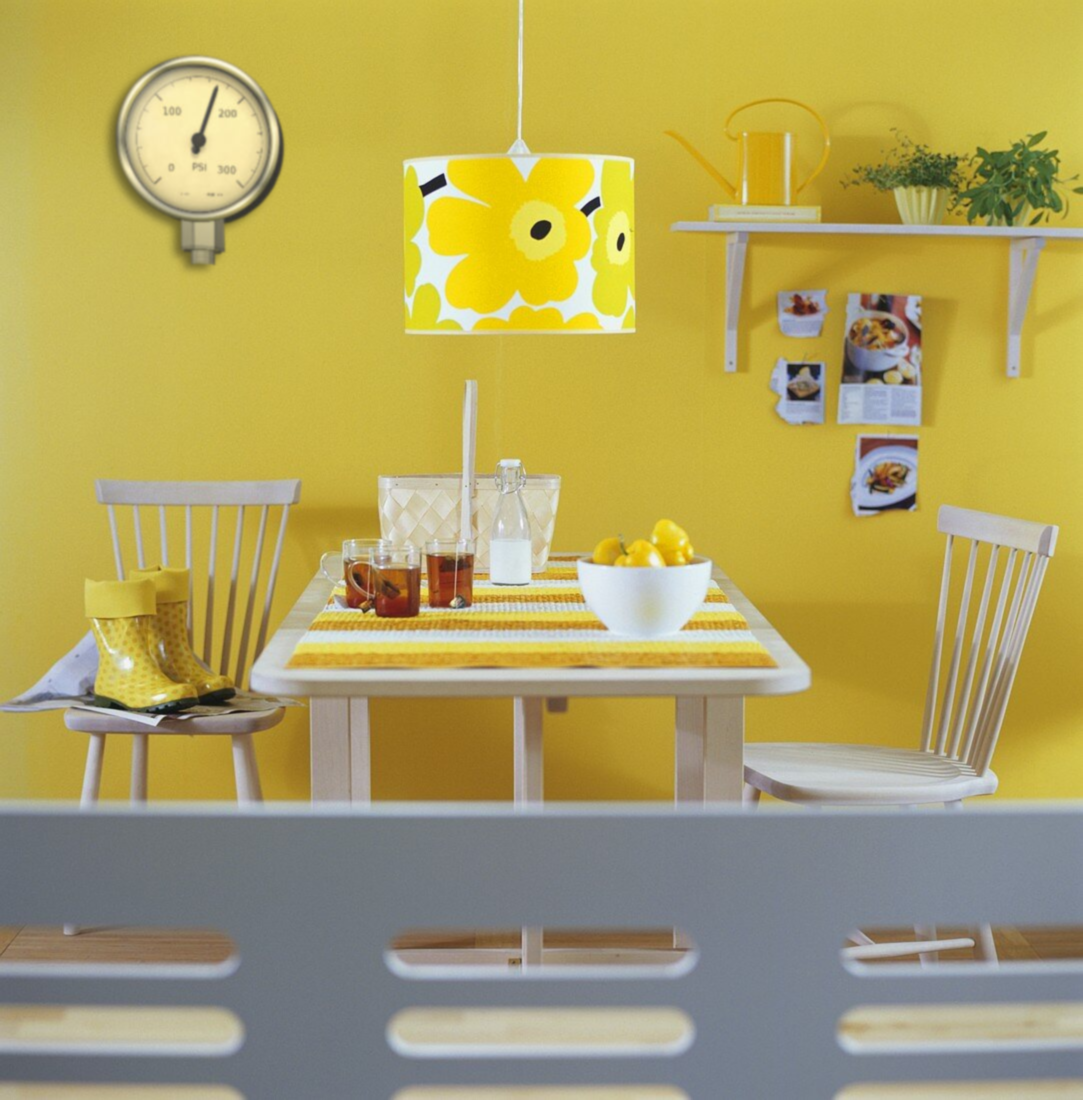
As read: **170** psi
